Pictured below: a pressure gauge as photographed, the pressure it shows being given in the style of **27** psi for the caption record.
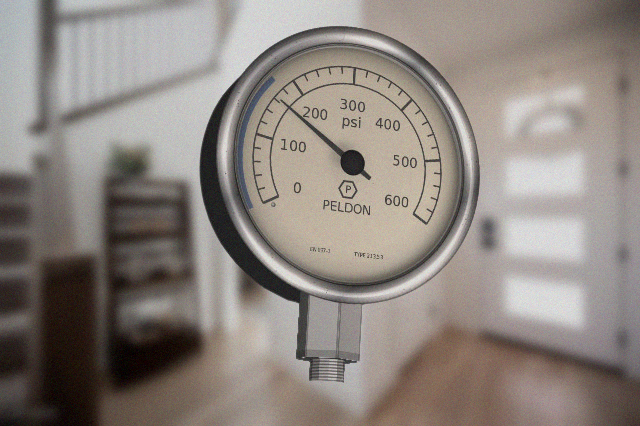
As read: **160** psi
